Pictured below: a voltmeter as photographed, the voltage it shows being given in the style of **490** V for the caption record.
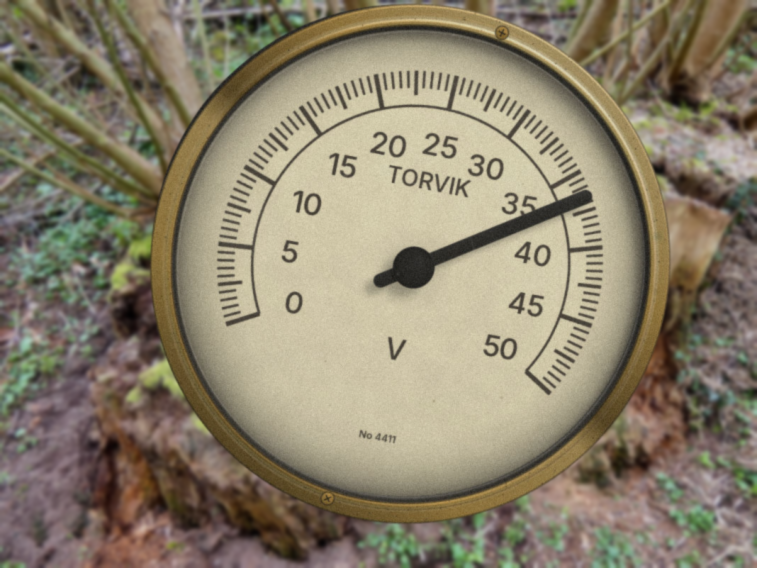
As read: **36.5** V
